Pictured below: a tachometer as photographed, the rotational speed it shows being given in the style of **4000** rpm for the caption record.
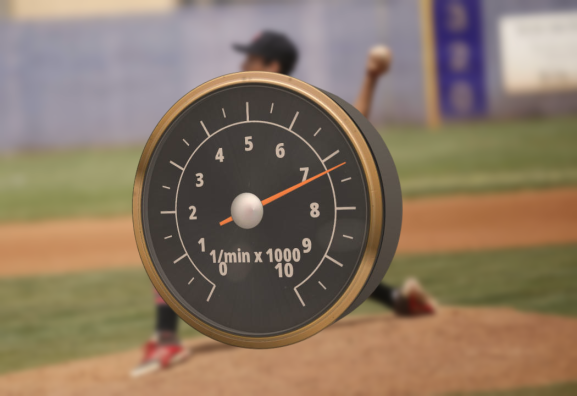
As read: **7250** rpm
